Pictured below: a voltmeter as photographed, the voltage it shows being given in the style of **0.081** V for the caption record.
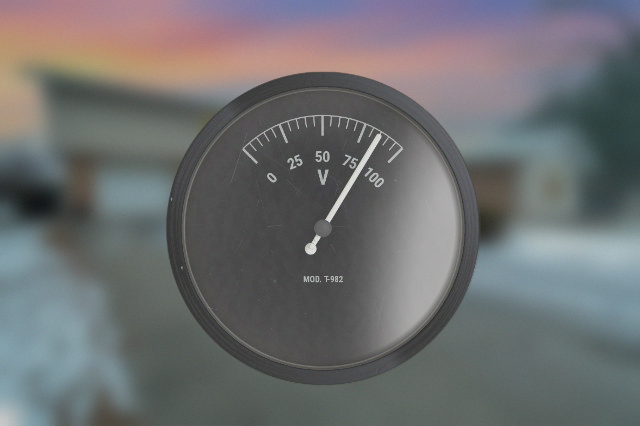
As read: **85** V
